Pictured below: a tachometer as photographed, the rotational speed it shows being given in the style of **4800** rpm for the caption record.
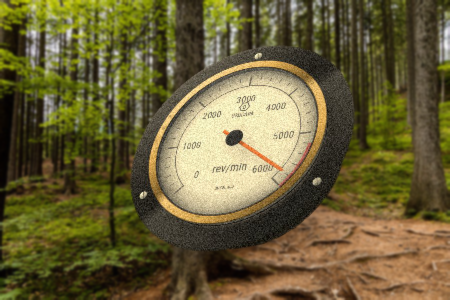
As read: **5800** rpm
